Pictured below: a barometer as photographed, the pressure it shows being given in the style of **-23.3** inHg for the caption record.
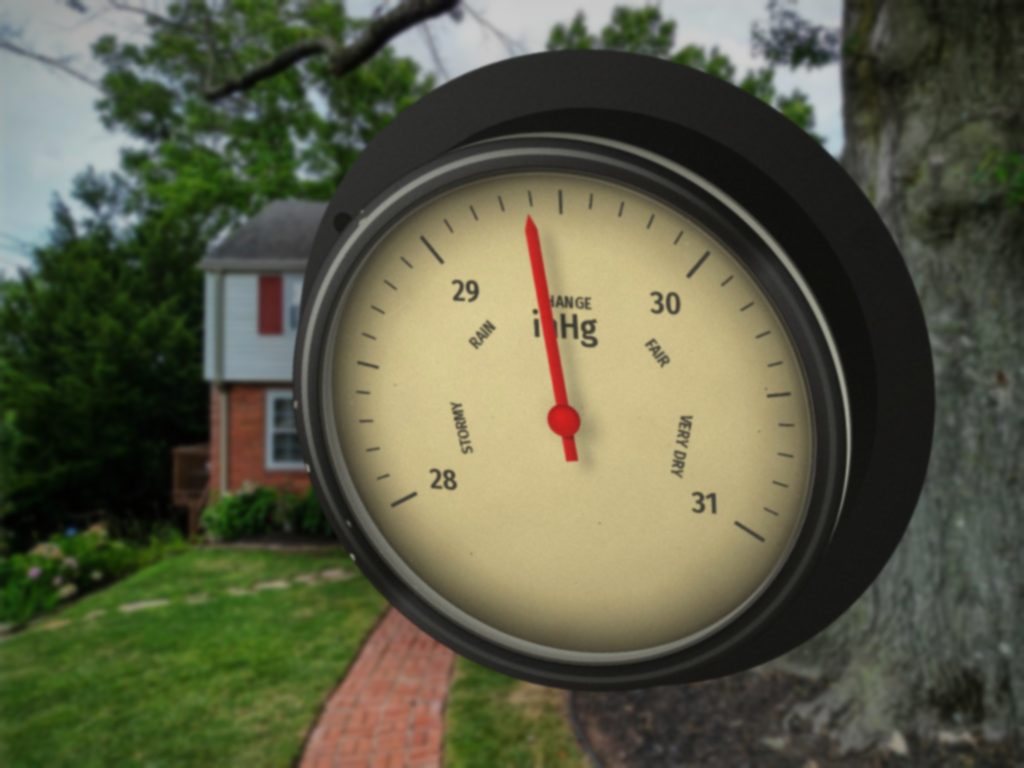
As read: **29.4** inHg
